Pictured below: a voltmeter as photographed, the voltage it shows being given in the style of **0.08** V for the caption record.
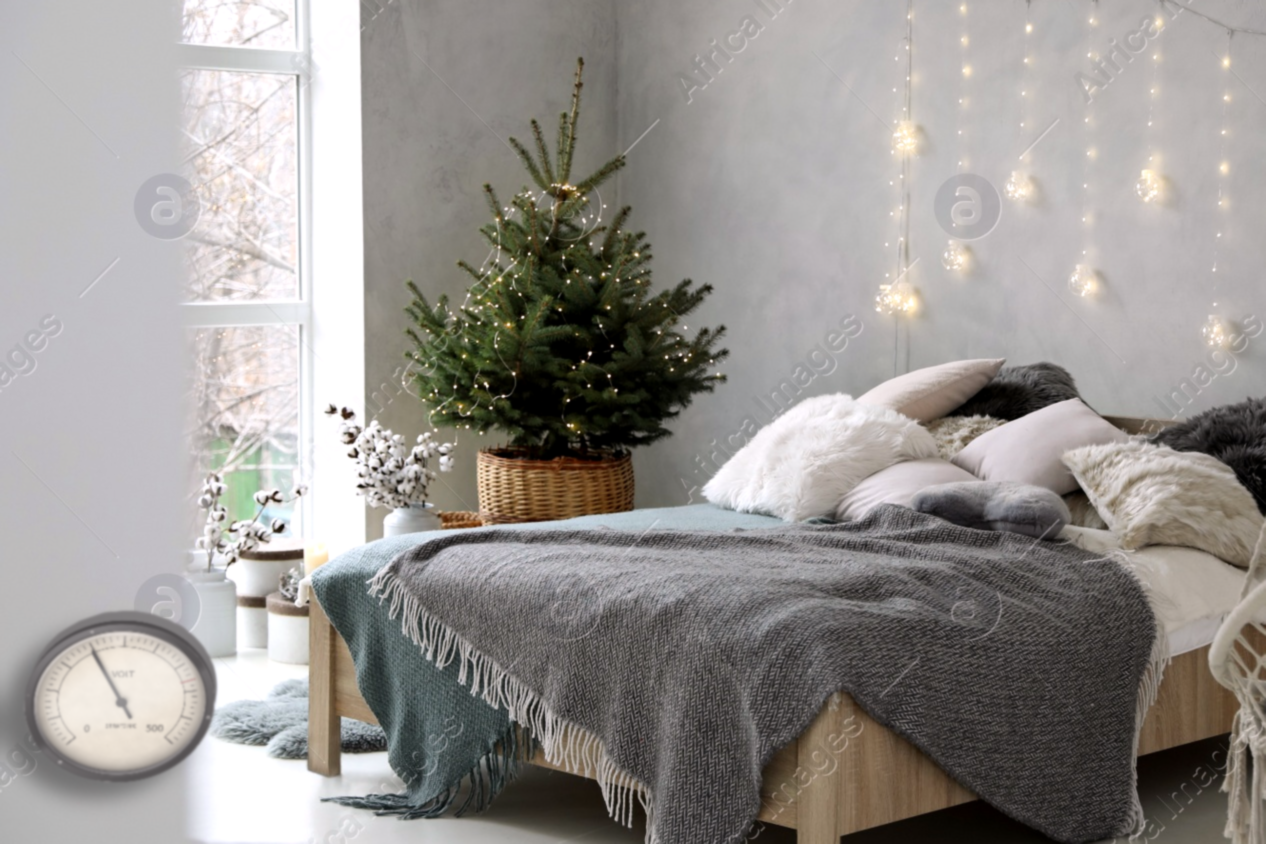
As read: **200** V
